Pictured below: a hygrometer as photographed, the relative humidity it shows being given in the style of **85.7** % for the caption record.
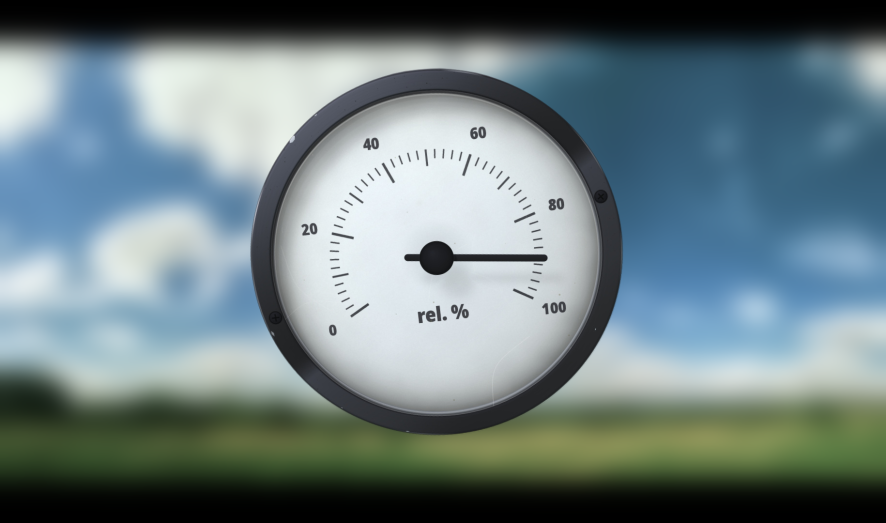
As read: **90** %
